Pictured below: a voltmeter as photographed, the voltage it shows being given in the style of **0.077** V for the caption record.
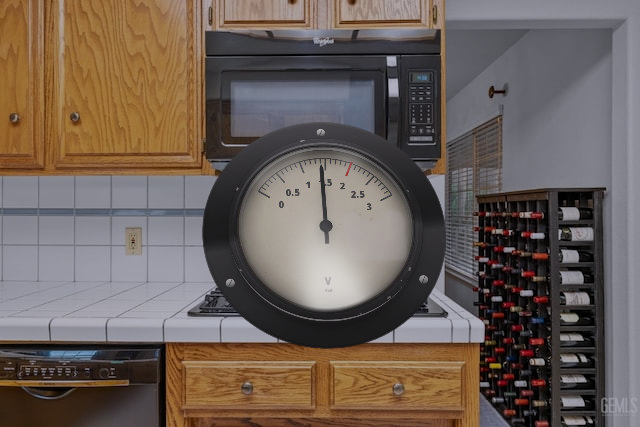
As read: **1.4** V
